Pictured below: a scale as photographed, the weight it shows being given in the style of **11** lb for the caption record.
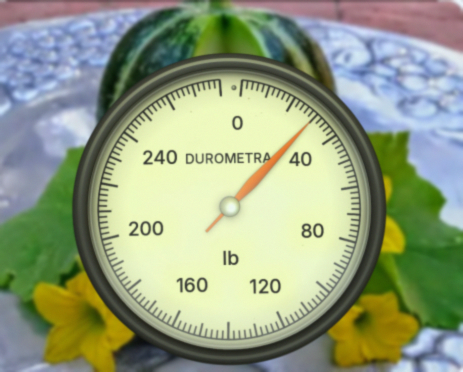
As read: **30** lb
